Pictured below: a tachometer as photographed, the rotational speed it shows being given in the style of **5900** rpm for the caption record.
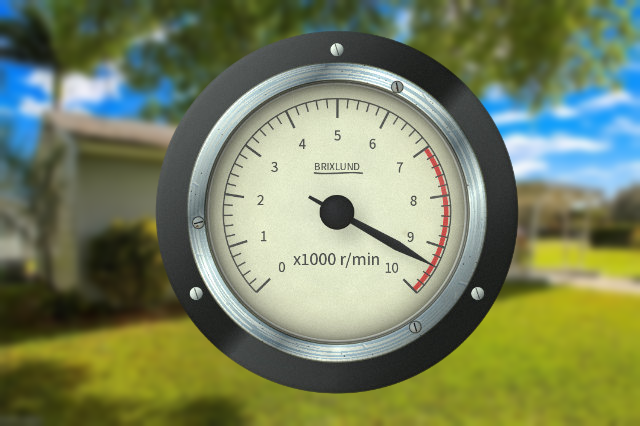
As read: **9400** rpm
